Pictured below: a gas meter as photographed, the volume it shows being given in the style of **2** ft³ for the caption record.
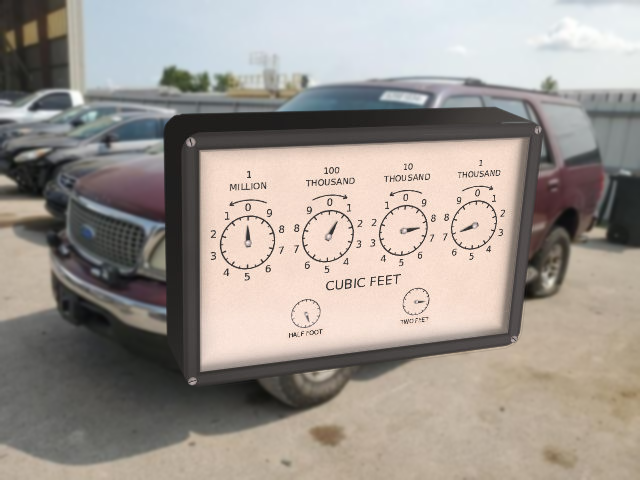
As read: **7700** ft³
